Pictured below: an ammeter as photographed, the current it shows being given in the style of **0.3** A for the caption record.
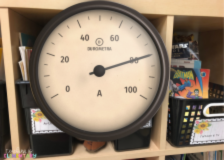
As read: **80** A
